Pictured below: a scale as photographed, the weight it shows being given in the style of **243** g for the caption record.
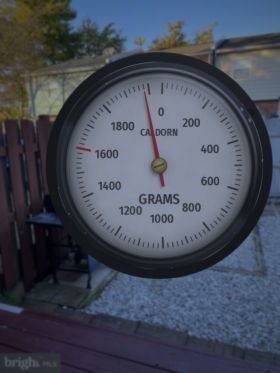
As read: **1980** g
